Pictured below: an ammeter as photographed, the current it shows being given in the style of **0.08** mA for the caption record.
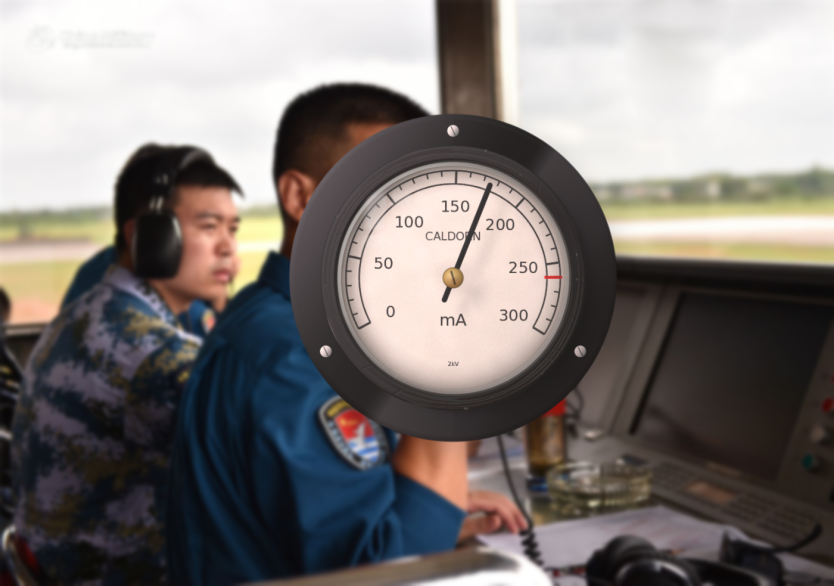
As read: **175** mA
